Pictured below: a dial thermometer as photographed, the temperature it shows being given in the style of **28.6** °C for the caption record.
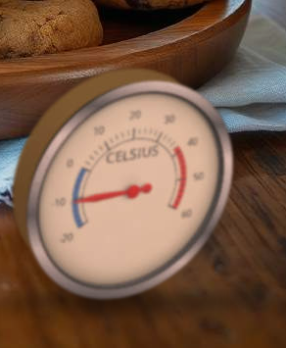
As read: **-10** °C
